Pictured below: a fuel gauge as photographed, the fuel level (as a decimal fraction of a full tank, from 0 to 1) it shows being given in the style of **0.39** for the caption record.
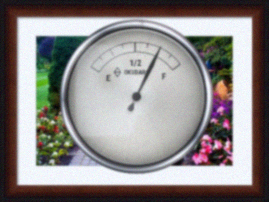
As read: **0.75**
